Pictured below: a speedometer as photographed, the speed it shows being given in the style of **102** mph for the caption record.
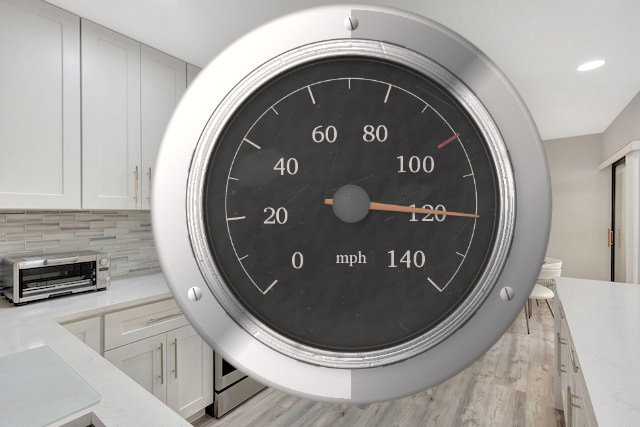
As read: **120** mph
